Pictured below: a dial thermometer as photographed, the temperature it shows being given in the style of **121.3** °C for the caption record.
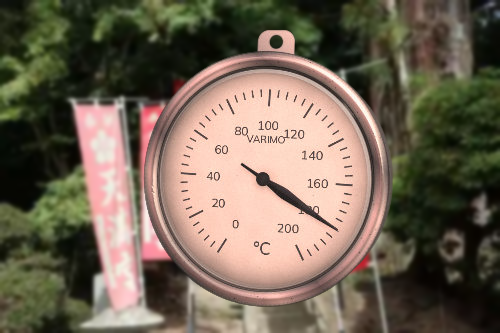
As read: **180** °C
